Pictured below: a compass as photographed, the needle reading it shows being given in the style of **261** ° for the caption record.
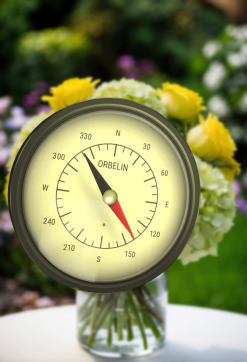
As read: **140** °
